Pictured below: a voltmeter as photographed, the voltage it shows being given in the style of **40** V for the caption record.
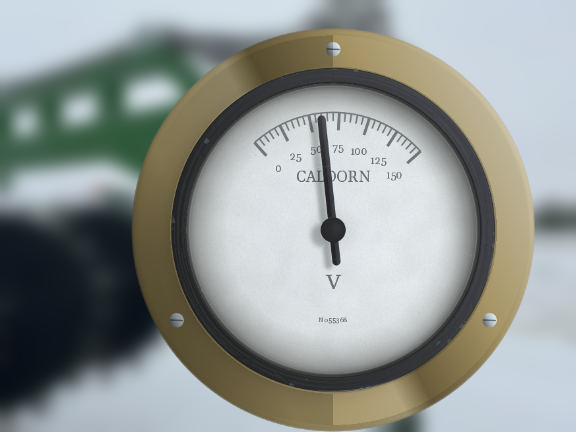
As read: **60** V
